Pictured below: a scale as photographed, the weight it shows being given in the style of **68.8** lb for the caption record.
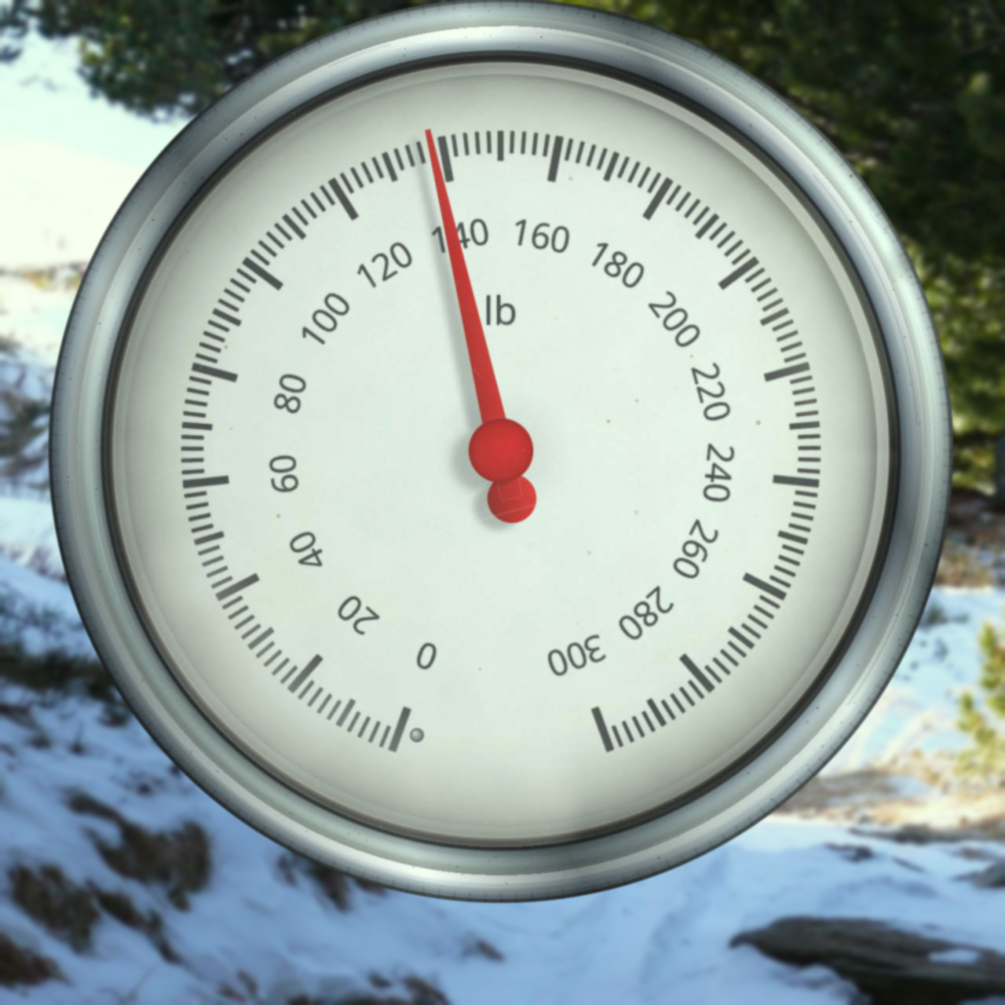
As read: **138** lb
